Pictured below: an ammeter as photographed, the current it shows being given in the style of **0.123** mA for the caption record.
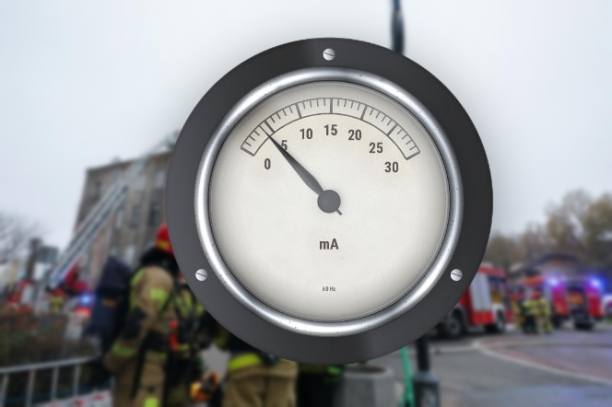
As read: **4** mA
